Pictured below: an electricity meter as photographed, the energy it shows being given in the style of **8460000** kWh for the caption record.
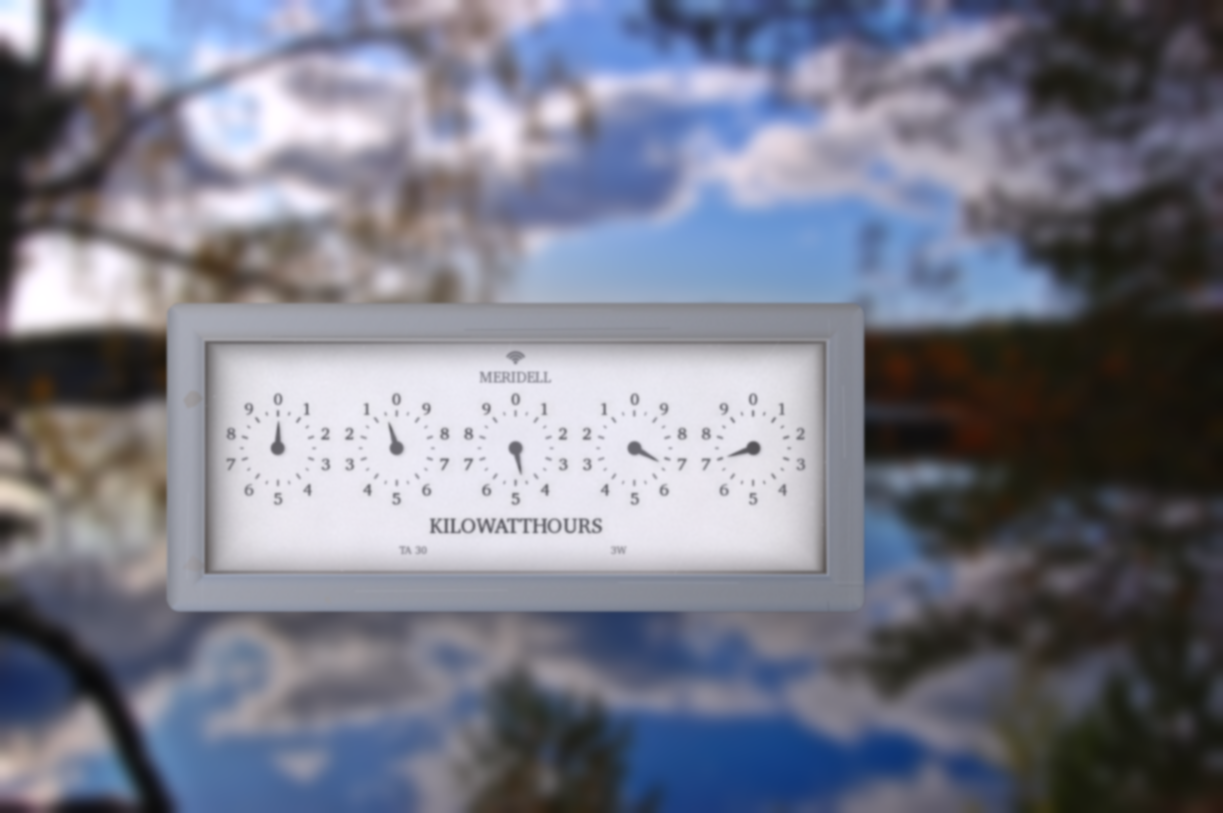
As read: **467** kWh
